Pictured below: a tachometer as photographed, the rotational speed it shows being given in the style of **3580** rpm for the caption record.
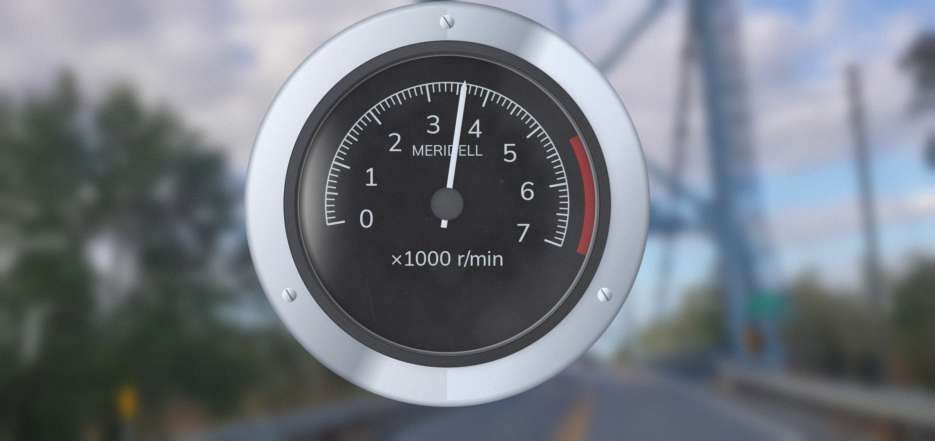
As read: **3600** rpm
